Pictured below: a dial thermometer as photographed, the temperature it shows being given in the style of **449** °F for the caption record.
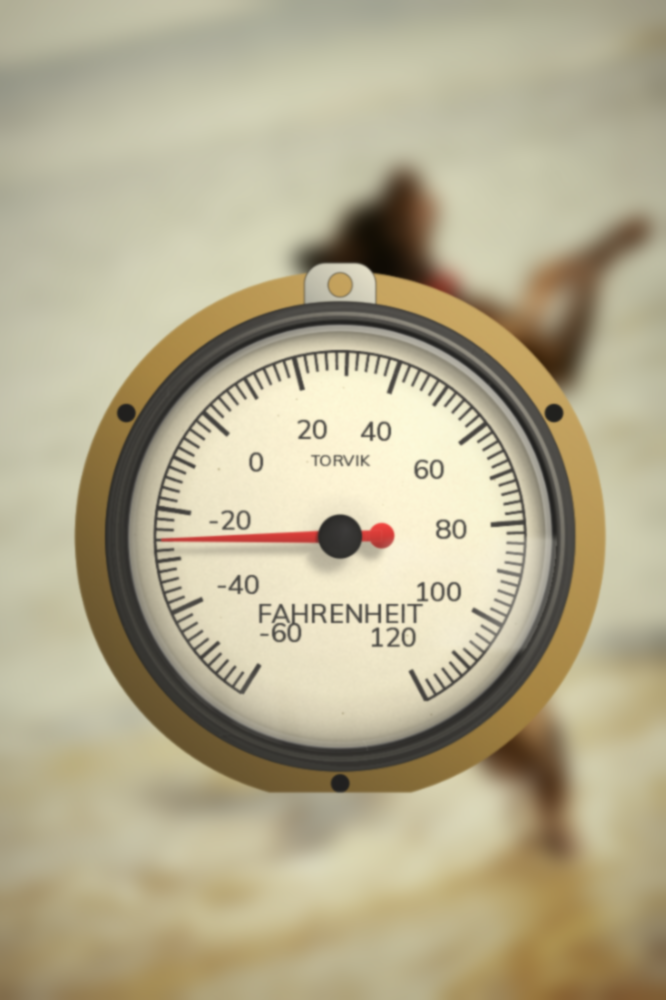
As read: **-26** °F
